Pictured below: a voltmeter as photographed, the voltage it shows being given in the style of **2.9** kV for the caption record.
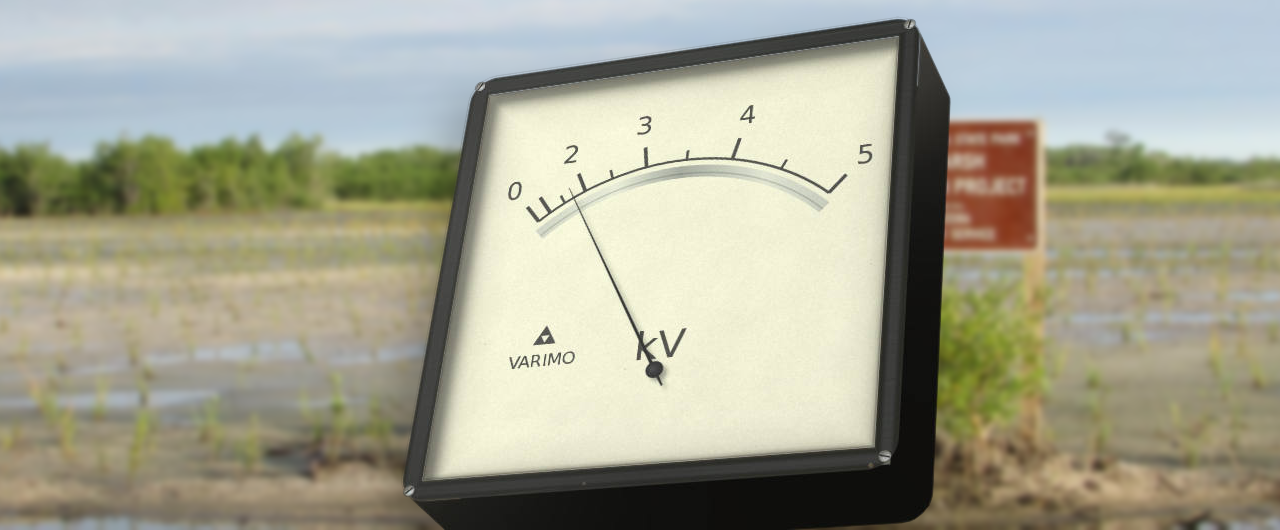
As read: **1.75** kV
